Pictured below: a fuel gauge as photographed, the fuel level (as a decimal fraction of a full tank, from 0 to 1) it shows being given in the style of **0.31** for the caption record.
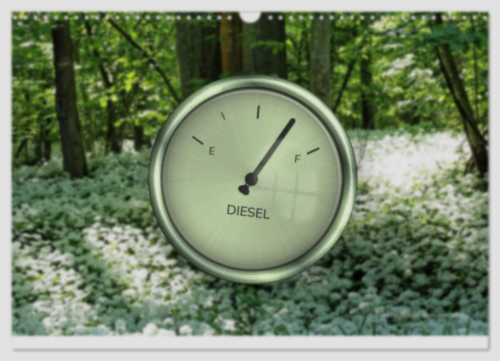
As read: **0.75**
